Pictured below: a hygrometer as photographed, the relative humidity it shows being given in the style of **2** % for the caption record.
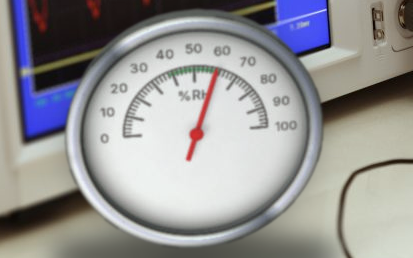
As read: **60** %
